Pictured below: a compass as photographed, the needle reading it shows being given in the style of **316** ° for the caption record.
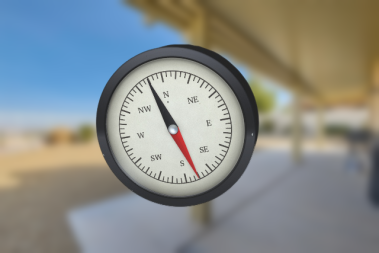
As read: **165** °
